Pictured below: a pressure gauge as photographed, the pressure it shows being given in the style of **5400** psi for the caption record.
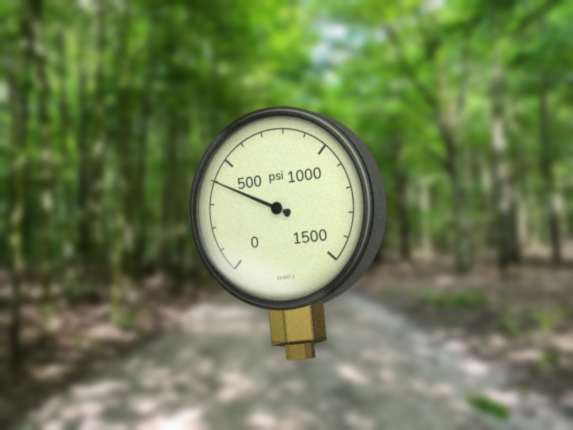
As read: **400** psi
